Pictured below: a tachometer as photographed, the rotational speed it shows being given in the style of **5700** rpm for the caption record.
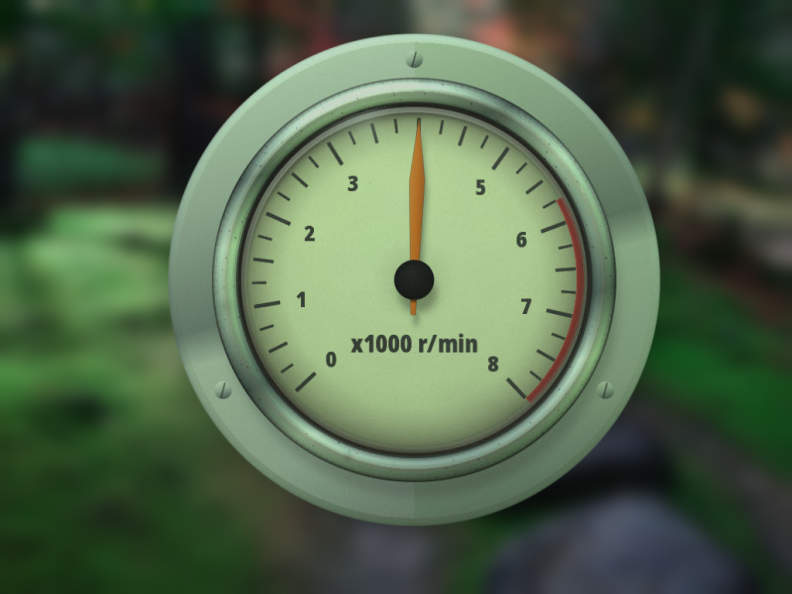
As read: **4000** rpm
